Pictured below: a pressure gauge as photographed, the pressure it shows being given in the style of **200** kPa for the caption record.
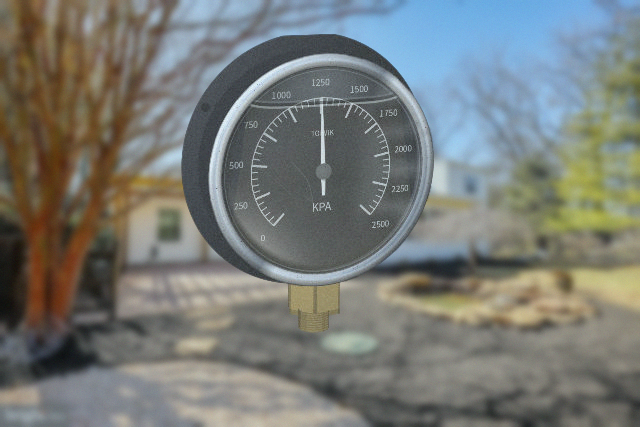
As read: **1250** kPa
